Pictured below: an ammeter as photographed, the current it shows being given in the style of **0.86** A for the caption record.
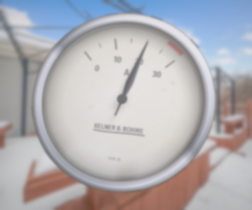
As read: **20** A
